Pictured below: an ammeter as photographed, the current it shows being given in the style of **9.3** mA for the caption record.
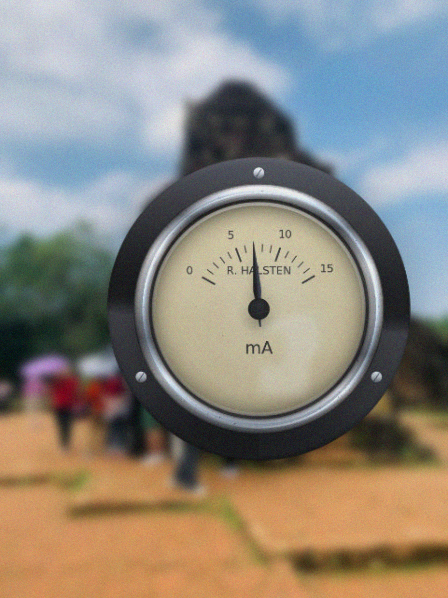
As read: **7** mA
